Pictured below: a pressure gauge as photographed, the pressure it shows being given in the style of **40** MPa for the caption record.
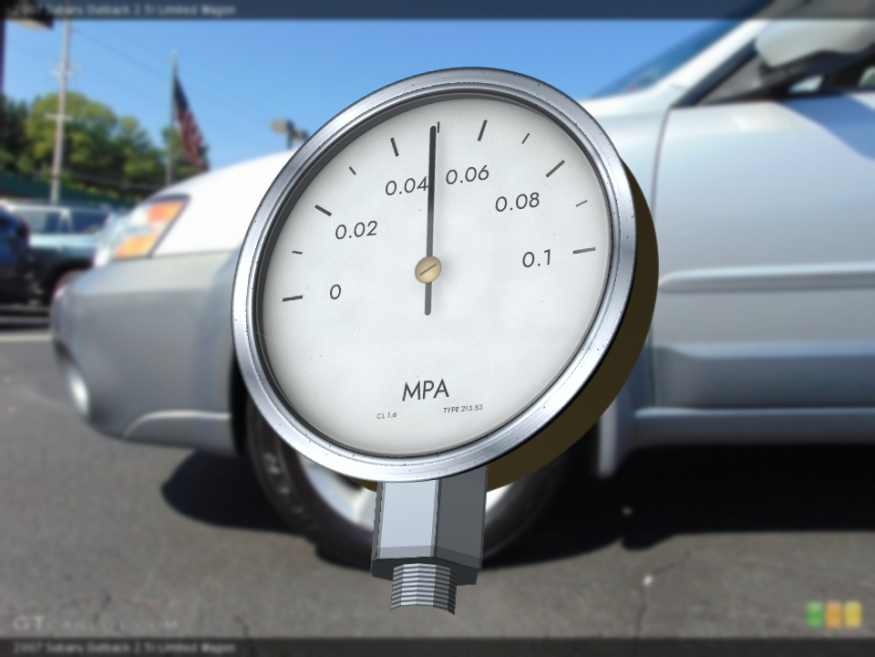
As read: **0.05** MPa
